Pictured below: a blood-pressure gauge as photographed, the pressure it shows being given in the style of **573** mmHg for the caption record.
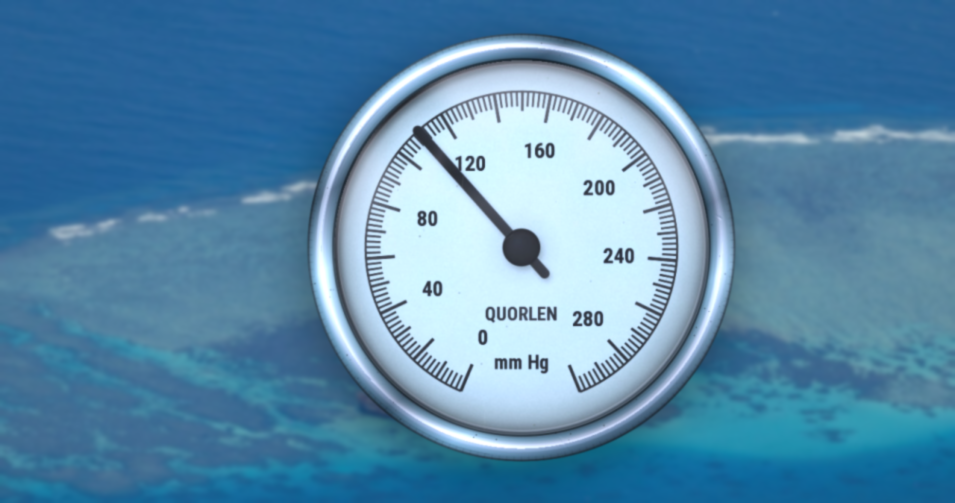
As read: **110** mmHg
